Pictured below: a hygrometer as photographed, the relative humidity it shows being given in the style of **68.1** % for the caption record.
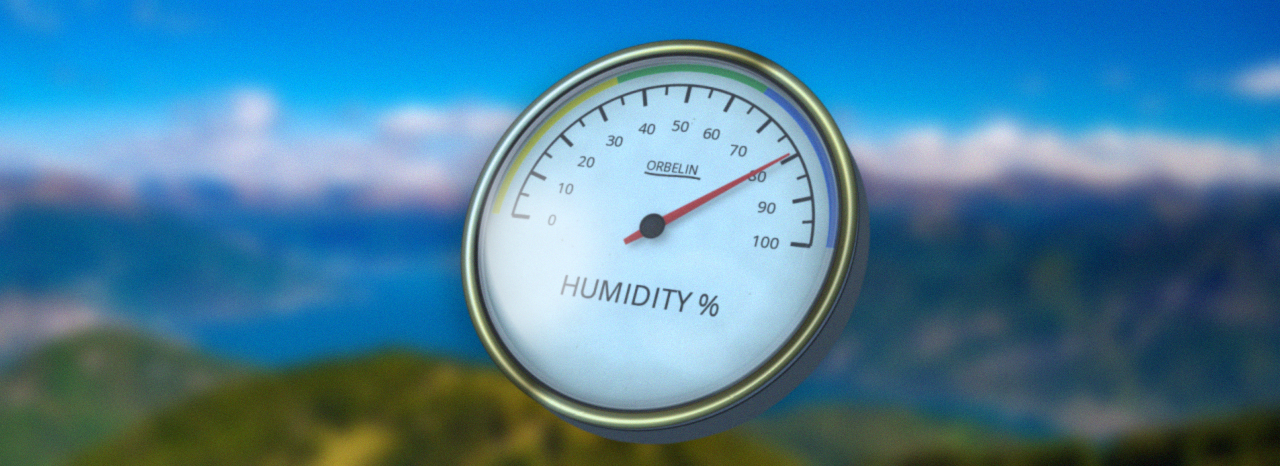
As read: **80** %
